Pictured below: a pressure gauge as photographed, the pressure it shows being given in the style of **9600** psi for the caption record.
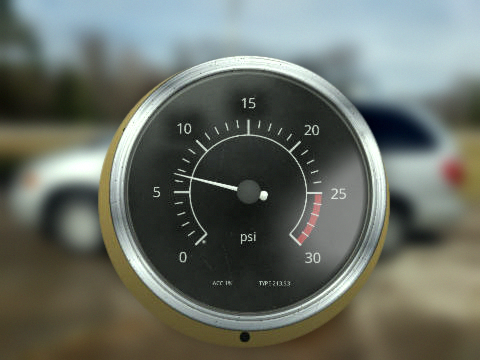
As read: **6.5** psi
